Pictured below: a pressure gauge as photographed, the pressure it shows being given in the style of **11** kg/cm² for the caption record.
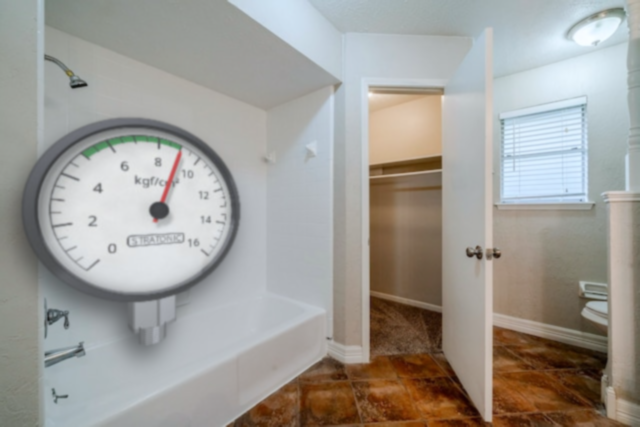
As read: **9** kg/cm²
